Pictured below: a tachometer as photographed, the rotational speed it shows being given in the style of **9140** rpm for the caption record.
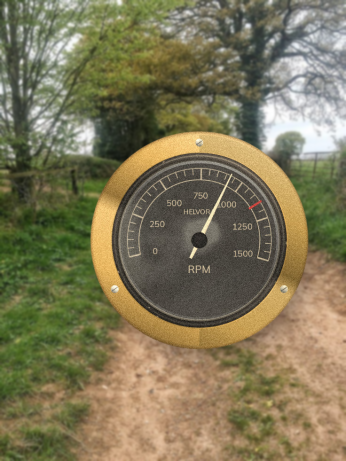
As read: **925** rpm
